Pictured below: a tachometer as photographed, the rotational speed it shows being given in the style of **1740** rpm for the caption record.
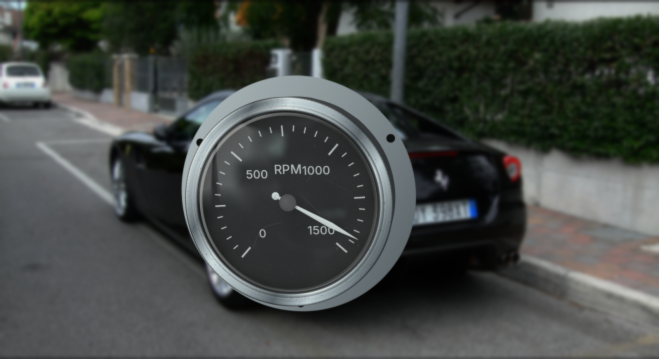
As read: **1425** rpm
